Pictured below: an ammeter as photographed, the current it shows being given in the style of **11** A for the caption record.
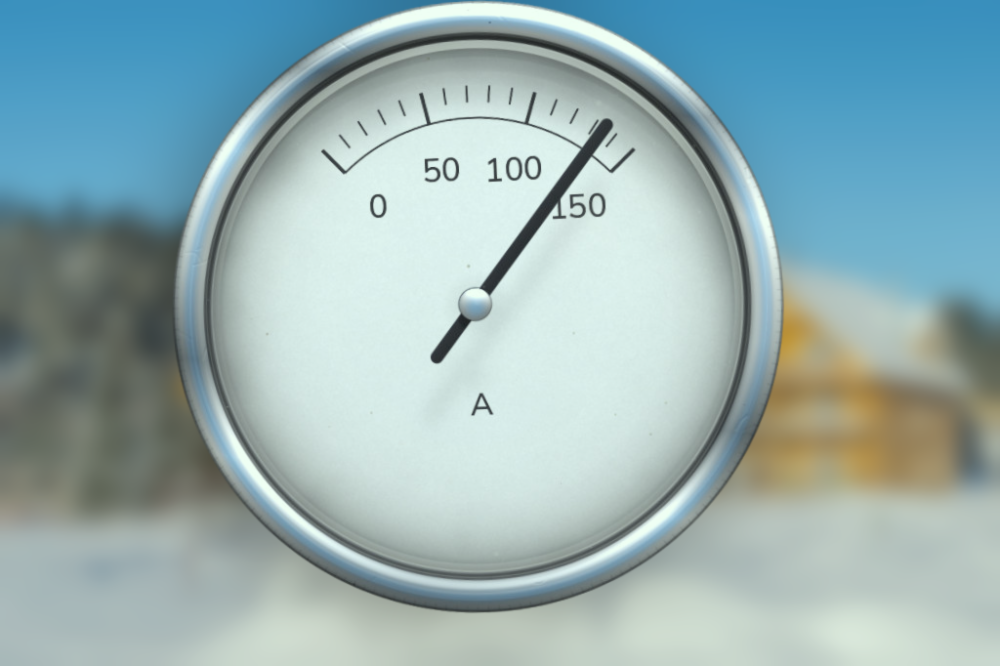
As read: **135** A
